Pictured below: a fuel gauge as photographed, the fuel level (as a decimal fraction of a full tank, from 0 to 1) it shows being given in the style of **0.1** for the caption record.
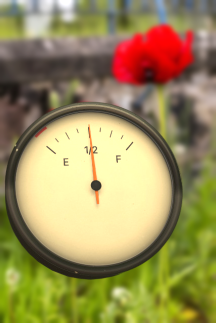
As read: **0.5**
